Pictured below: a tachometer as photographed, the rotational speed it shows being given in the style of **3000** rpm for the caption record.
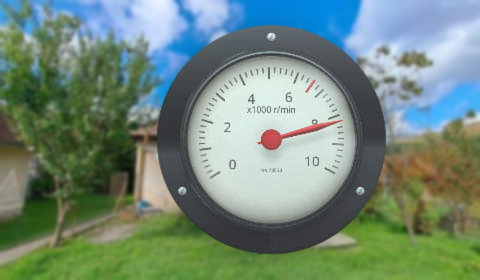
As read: **8200** rpm
